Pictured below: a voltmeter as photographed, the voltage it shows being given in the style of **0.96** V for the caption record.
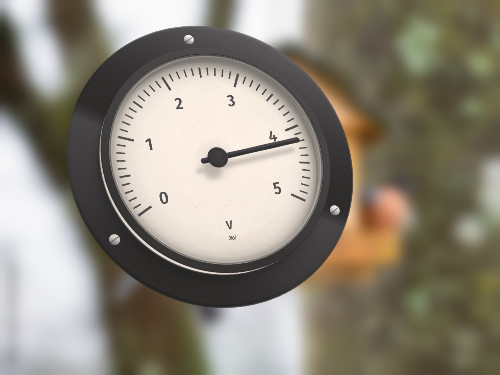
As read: **4.2** V
